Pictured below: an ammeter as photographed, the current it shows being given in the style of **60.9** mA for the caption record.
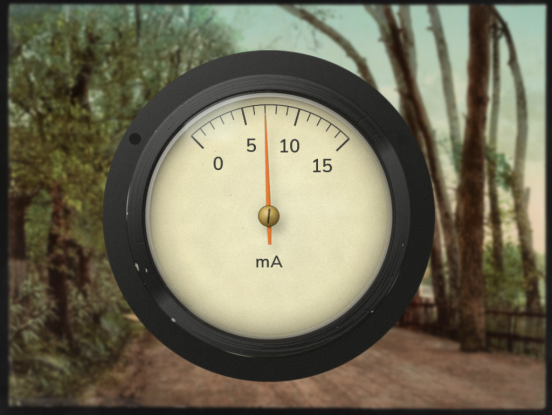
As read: **7** mA
